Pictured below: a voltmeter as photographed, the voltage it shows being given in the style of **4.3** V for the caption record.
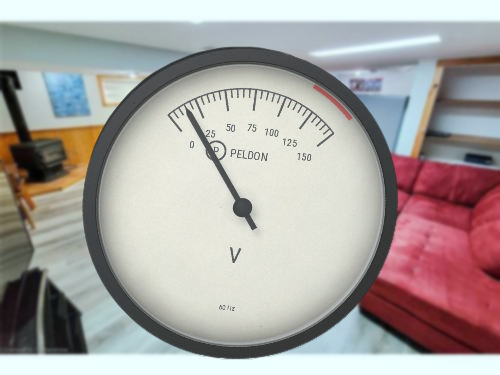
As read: **15** V
